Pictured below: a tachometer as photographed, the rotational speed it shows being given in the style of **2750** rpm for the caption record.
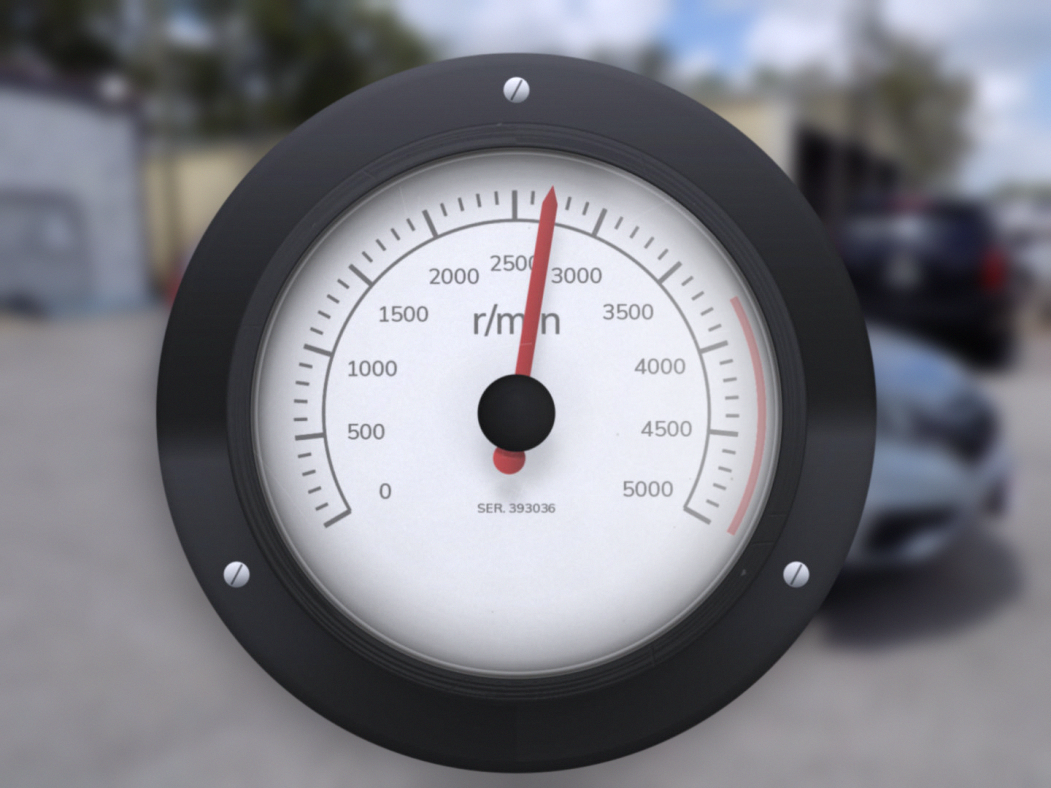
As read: **2700** rpm
